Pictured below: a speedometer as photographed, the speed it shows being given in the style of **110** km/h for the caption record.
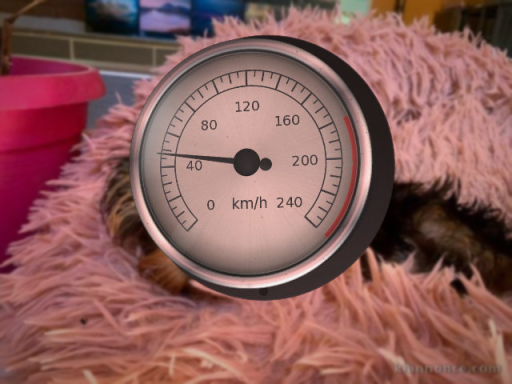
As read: **47.5** km/h
